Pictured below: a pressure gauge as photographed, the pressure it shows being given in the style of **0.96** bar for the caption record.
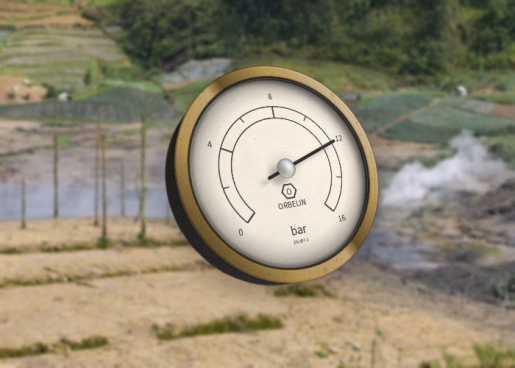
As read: **12** bar
